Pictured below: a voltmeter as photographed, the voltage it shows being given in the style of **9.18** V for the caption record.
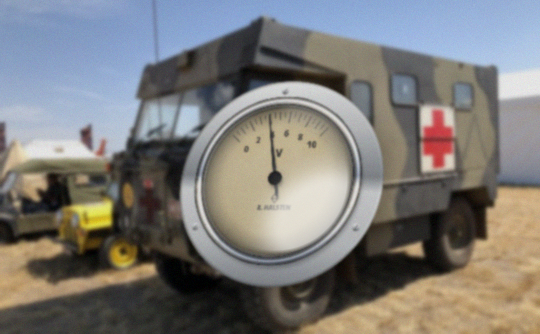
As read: **4** V
